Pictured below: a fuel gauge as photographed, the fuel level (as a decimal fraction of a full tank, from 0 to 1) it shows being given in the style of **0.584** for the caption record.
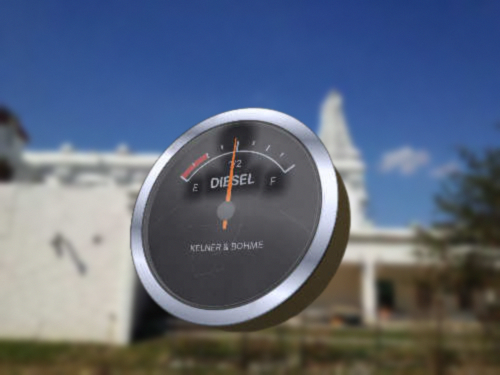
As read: **0.5**
